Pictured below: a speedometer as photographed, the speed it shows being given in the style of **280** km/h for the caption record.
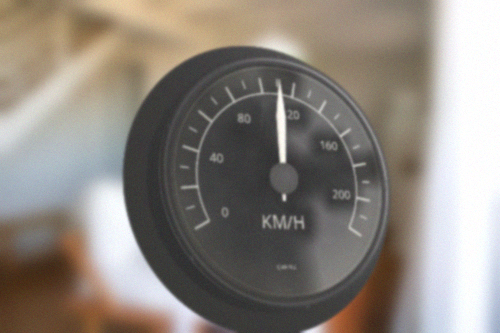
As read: **110** km/h
